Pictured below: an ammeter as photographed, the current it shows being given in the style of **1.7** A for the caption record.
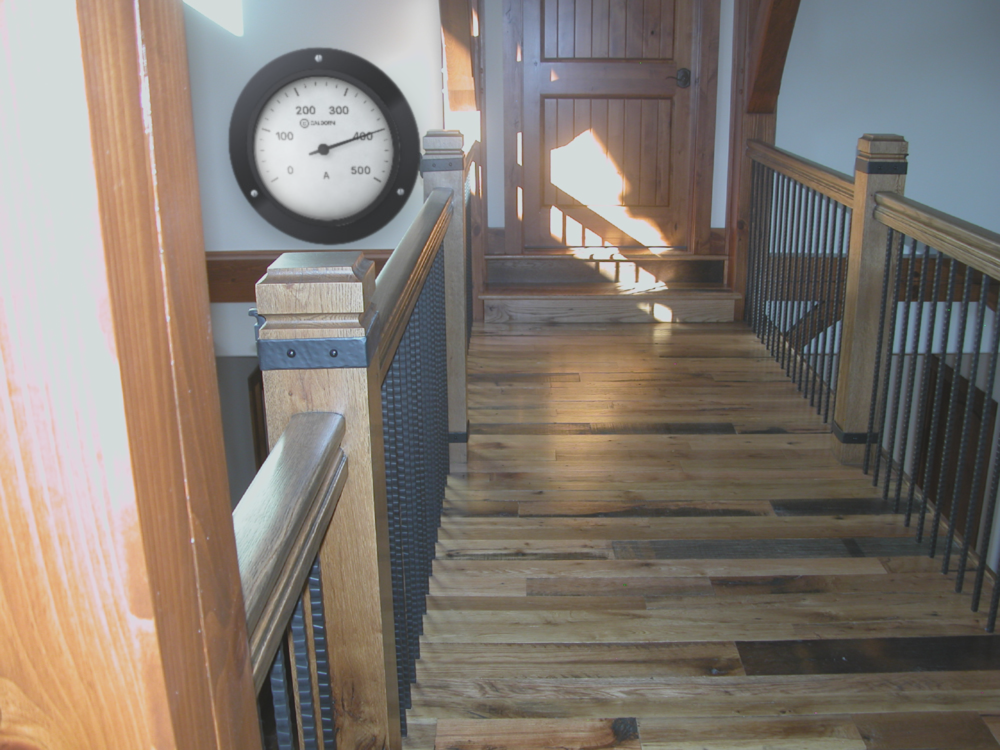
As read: **400** A
